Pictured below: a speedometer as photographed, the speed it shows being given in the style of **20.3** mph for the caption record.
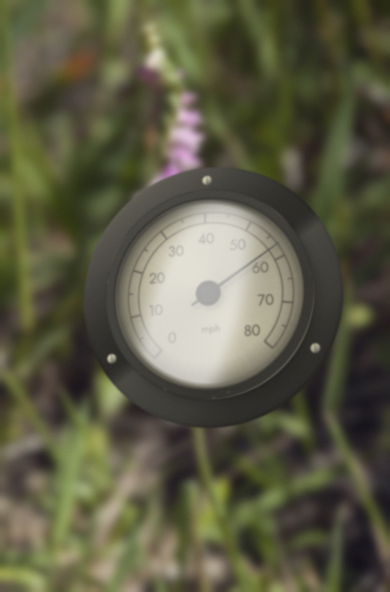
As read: **57.5** mph
